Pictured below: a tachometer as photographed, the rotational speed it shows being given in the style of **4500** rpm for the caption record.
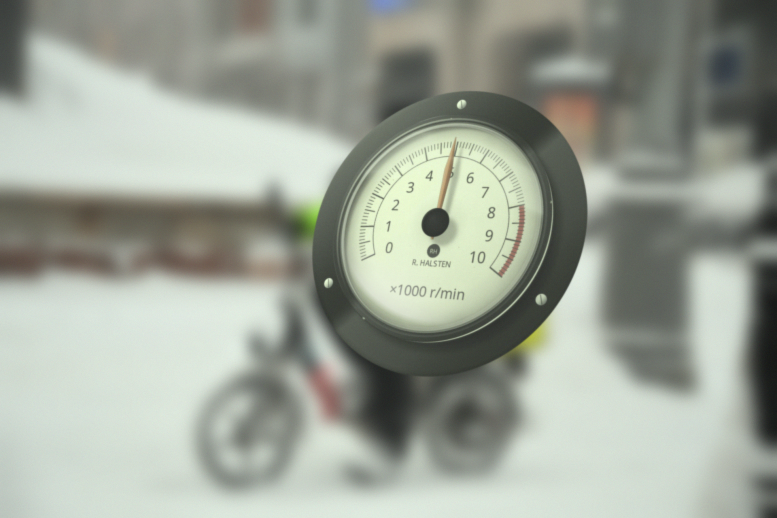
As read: **5000** rpm
